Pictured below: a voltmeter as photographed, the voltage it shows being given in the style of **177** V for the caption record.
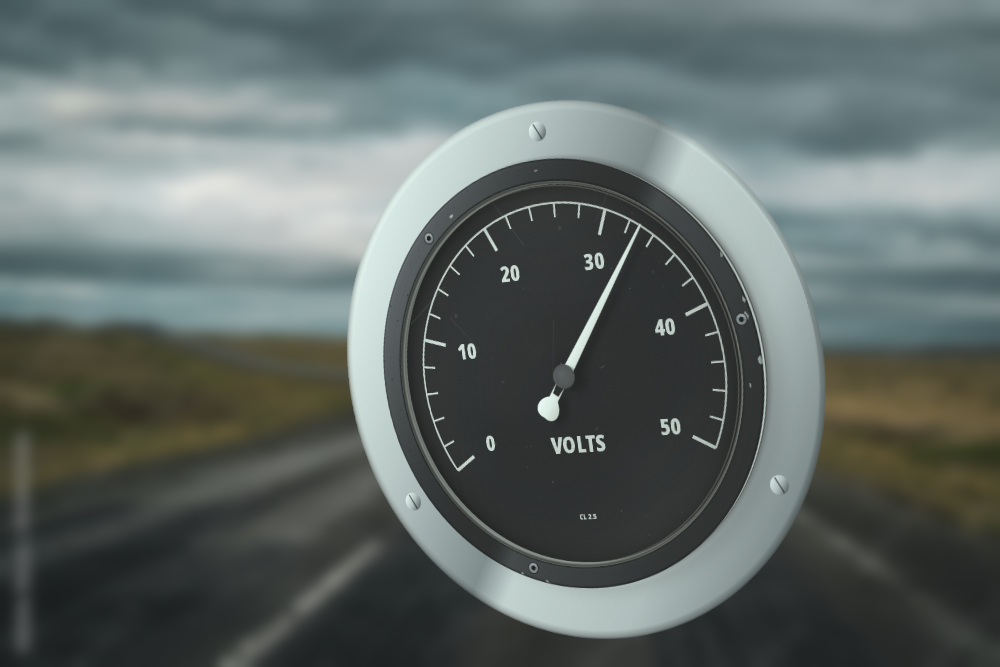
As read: **33** V
